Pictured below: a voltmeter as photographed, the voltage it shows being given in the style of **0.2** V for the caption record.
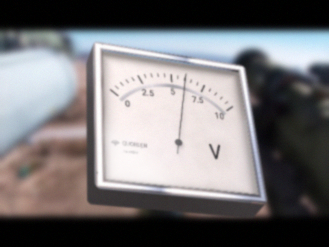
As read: **6** V
